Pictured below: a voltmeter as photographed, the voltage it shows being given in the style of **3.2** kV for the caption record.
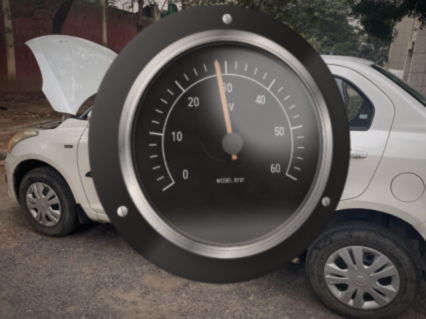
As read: **28** kV
